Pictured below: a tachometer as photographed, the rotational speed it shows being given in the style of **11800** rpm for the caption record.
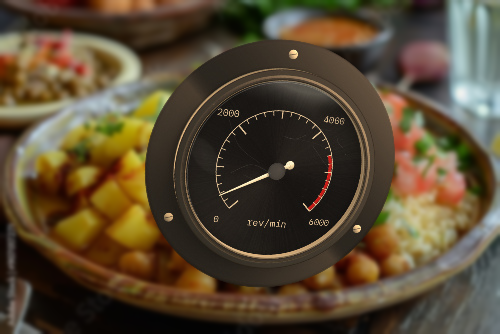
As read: **400** rpm
